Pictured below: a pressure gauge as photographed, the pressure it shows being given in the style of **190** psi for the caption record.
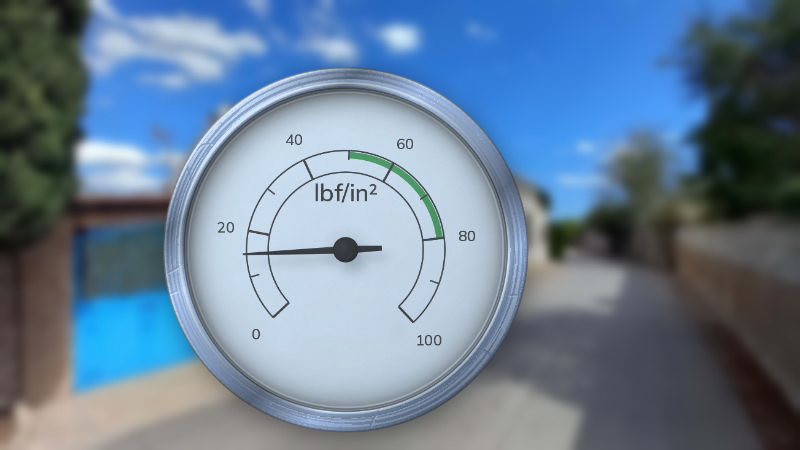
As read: **15** psi
